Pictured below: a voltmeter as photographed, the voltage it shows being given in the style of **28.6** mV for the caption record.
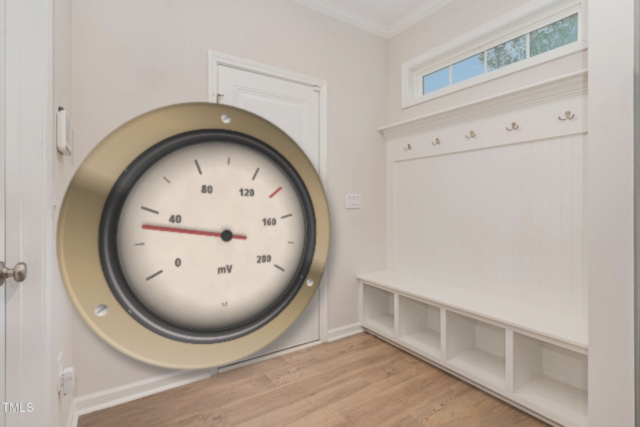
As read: **30** mV
